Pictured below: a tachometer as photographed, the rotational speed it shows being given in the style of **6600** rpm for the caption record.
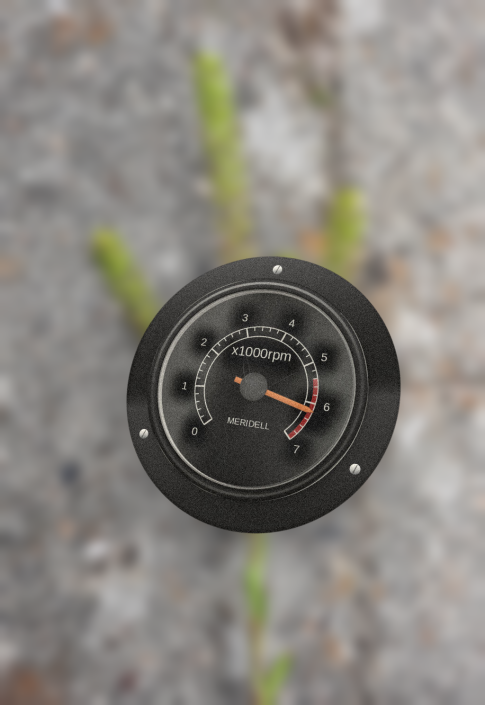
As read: **6200** rpm
